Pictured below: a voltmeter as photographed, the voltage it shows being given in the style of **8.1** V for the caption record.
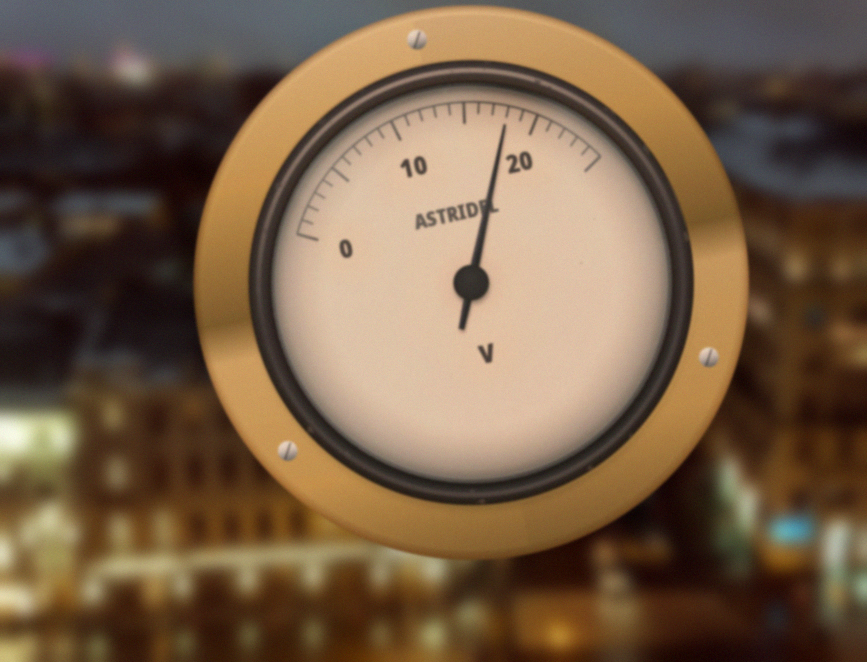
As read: **18** V
